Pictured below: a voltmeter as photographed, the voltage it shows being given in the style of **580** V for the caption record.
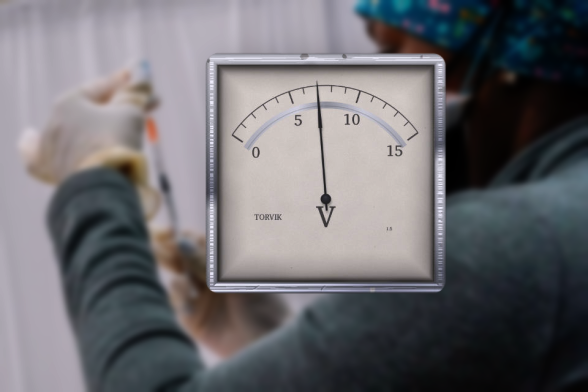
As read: **7** V
